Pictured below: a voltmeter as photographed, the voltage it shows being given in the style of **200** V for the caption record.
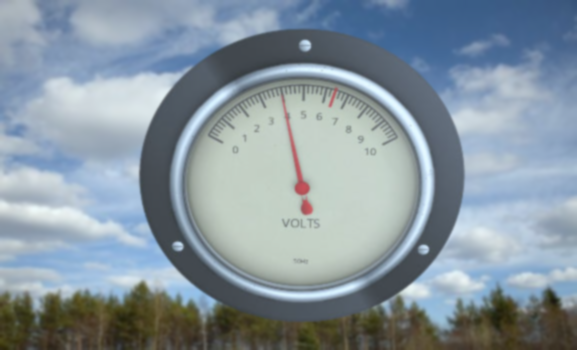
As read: **4** V
